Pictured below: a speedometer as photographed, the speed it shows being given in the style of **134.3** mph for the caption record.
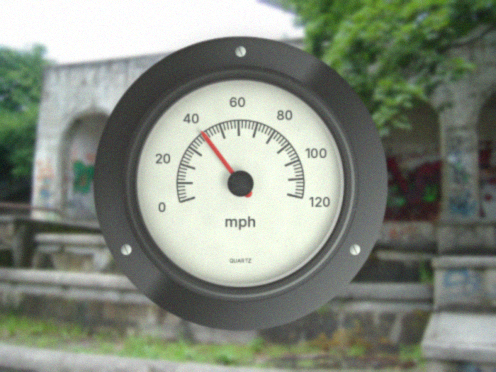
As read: **40** mph
